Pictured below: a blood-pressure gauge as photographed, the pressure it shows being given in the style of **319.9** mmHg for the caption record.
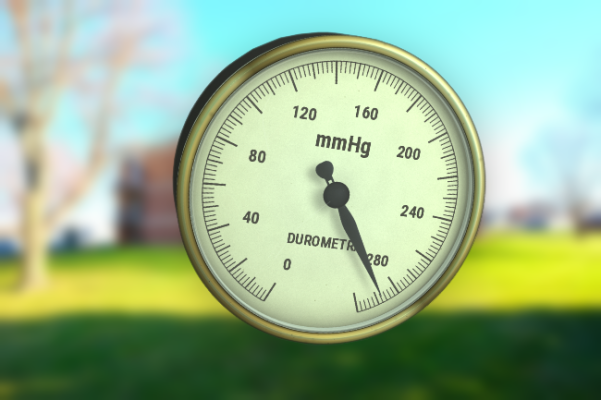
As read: **288** mmHg
